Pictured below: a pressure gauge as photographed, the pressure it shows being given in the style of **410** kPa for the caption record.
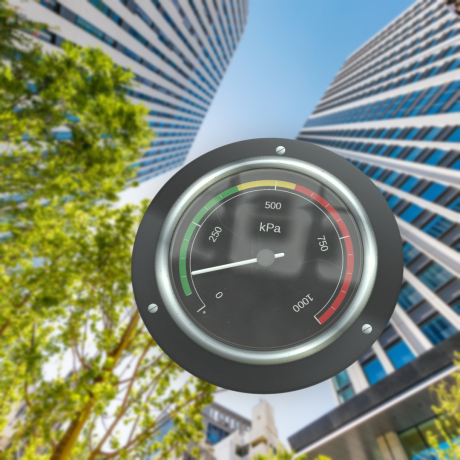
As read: **100** kPa
